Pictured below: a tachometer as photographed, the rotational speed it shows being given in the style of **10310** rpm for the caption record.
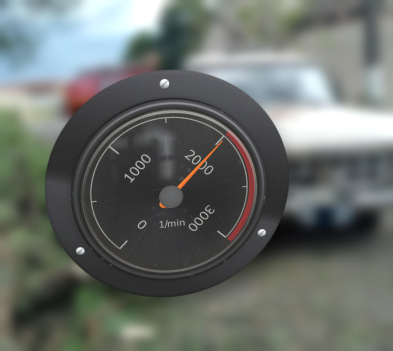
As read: **2000** rpm
